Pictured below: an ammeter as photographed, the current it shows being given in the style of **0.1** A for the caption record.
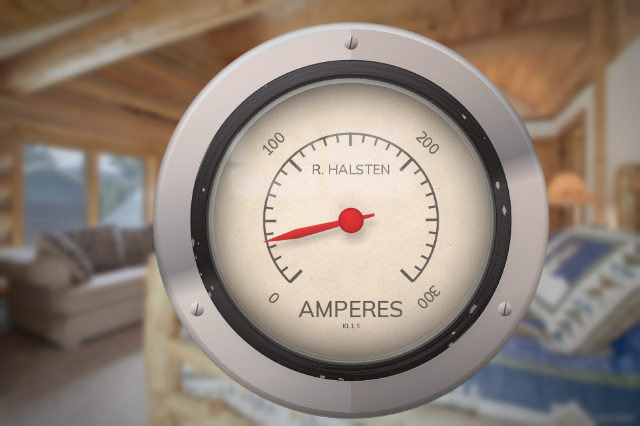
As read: **35** A
